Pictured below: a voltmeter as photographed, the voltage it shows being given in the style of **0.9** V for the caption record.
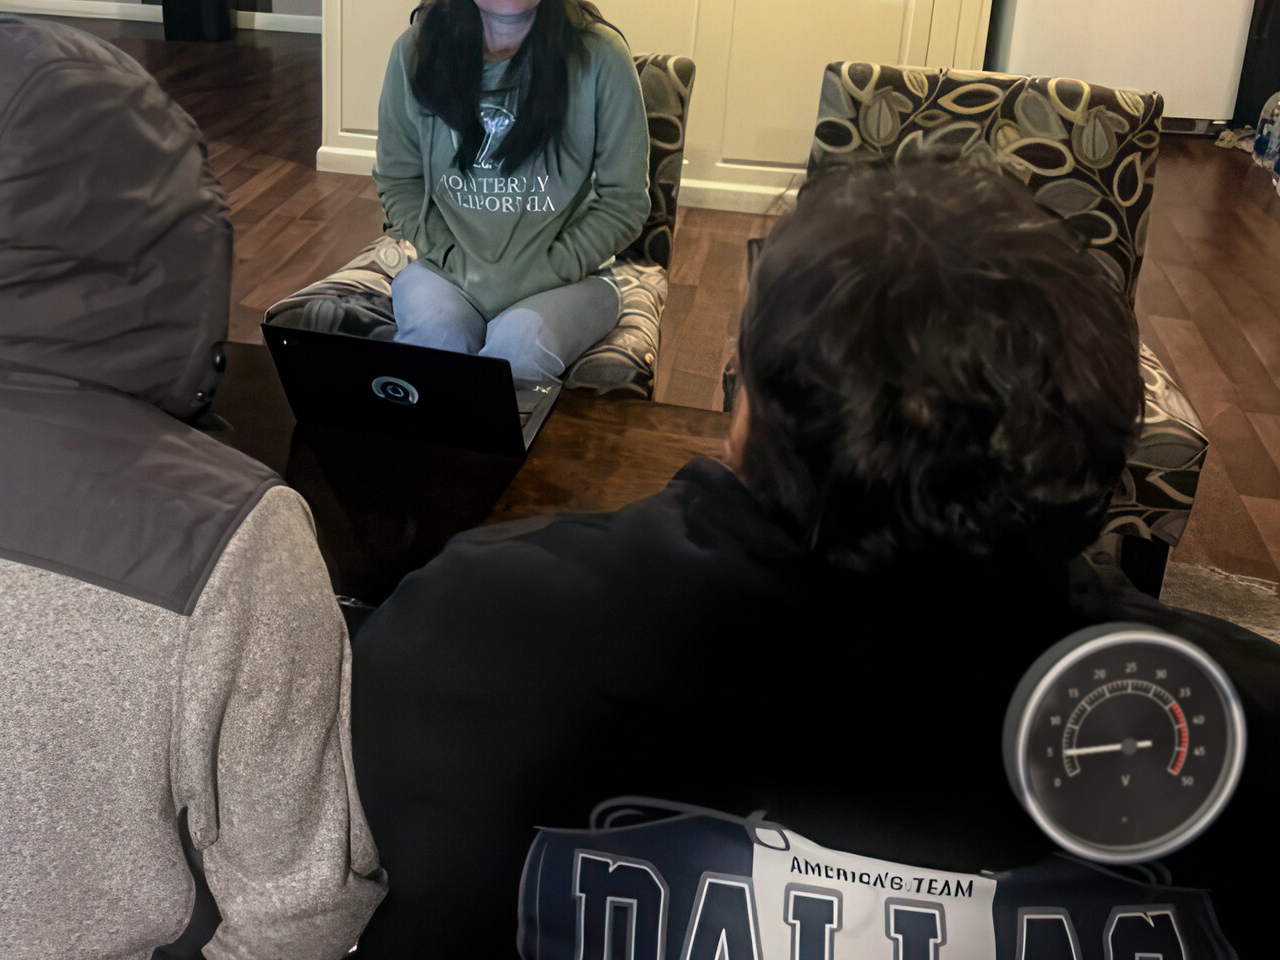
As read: **5** V
